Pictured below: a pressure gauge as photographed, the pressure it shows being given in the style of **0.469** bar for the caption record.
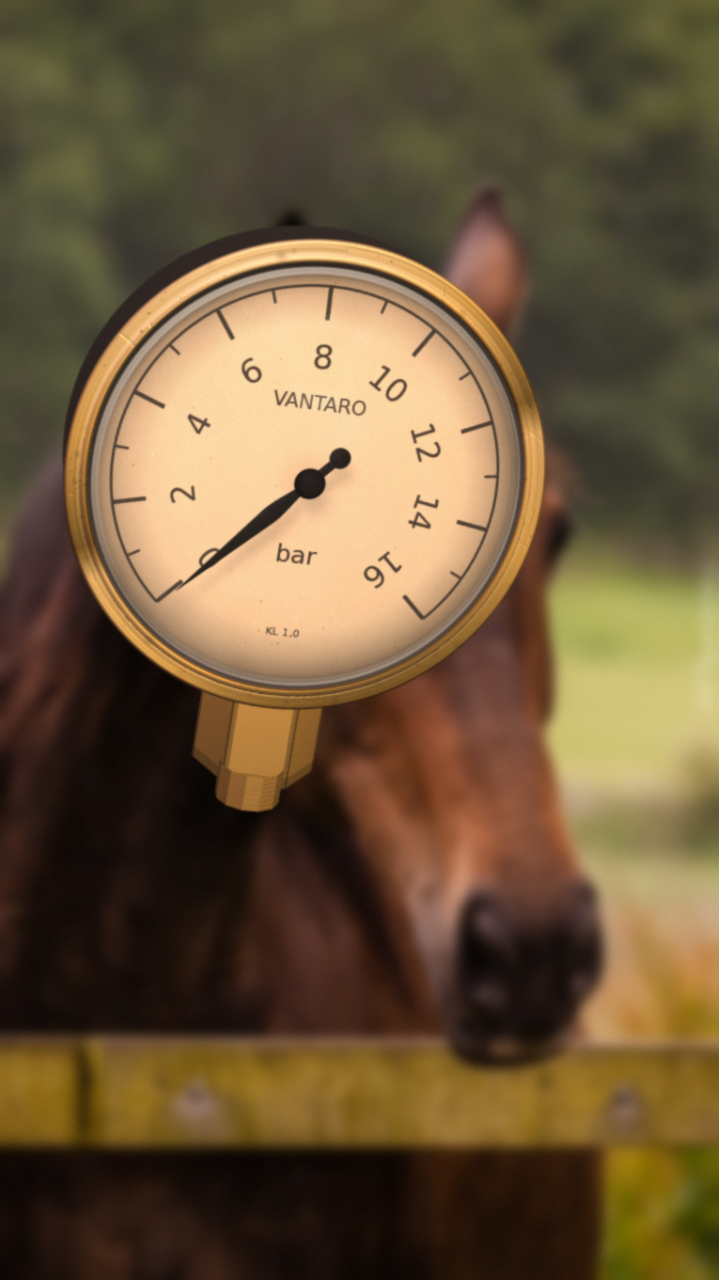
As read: **0** bar
